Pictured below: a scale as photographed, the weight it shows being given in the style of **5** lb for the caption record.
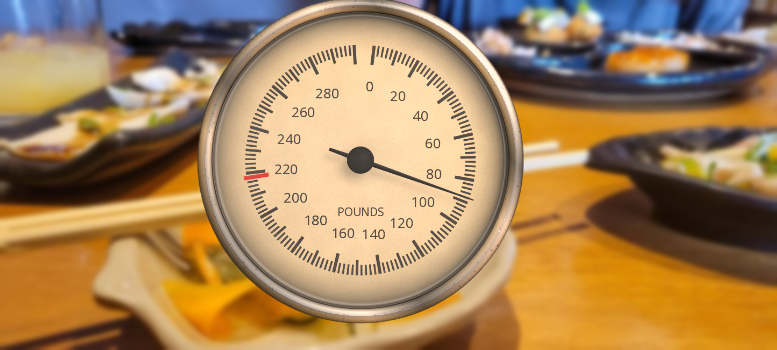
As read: **88** lb
